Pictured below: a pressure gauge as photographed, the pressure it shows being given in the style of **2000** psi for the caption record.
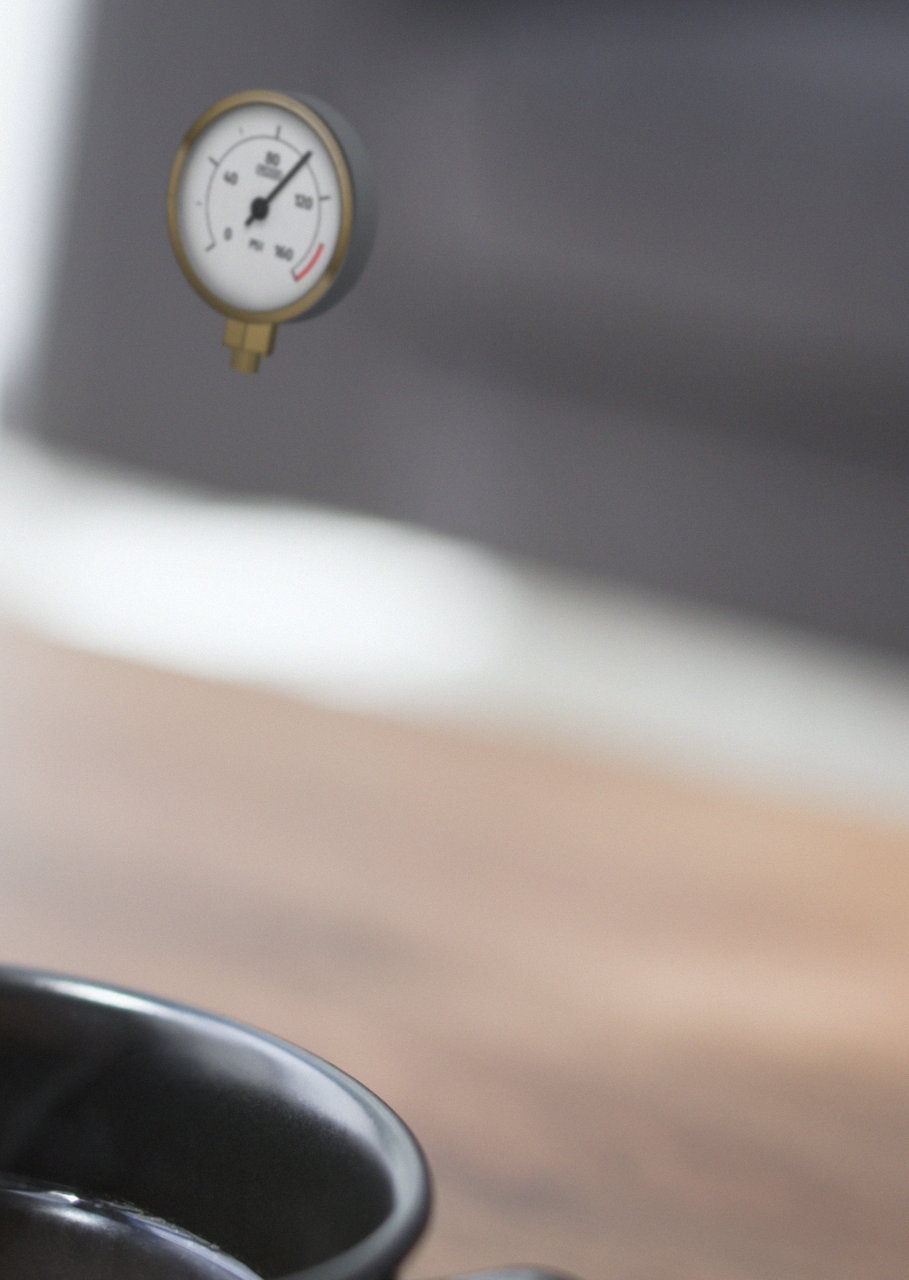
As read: **100** psi
